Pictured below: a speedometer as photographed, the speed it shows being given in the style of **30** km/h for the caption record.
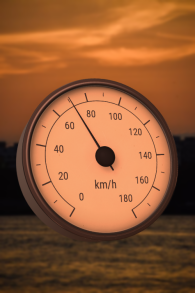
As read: **70** km/h
